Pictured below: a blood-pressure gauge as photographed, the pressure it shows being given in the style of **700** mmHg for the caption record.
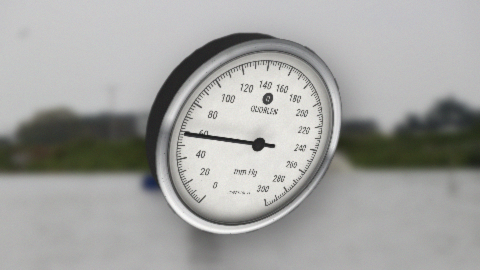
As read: **60** mmHg
